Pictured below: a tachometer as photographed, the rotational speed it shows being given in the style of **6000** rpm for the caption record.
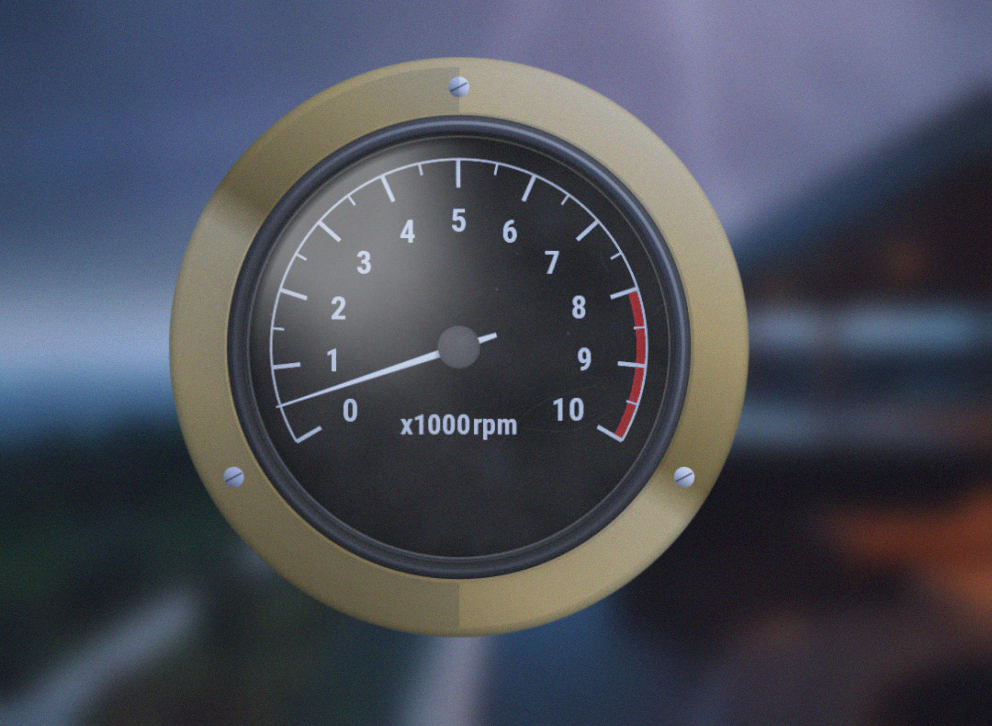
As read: **500** rpm
